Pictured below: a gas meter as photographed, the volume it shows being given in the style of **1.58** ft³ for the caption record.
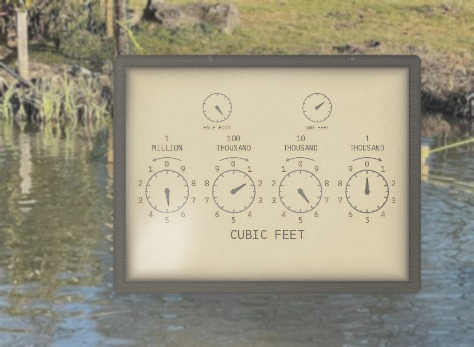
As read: **516000** ft³
